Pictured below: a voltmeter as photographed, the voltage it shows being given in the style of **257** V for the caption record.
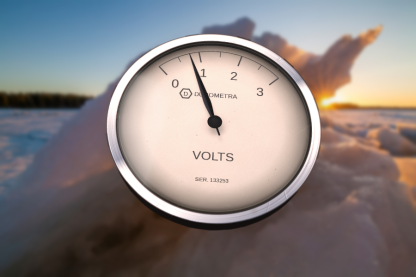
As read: **0.75** V
